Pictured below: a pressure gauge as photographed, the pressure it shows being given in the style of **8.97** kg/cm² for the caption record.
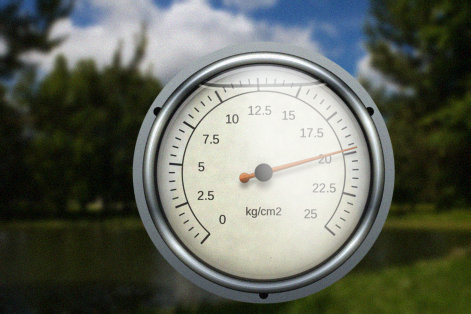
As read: **19.75** kg/cm²
